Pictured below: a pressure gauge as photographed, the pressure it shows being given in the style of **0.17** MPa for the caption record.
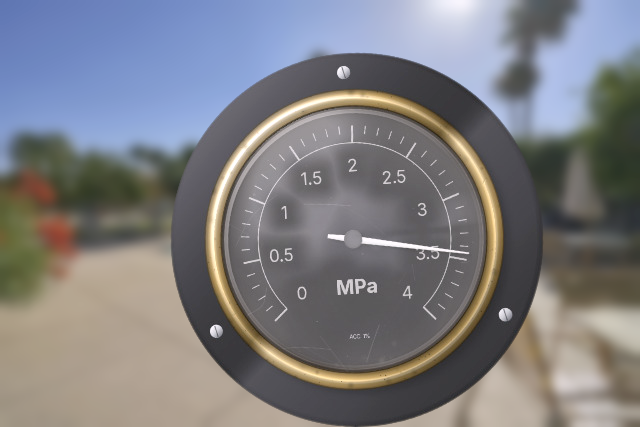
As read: **3.45** MPa
